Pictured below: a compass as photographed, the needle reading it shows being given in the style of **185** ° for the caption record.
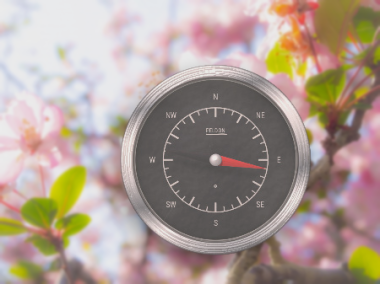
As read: **100** °
